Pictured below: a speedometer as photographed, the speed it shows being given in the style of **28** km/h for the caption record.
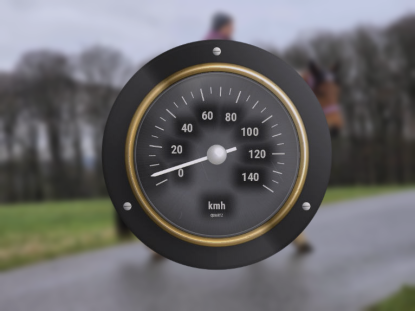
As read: **5** km/h
